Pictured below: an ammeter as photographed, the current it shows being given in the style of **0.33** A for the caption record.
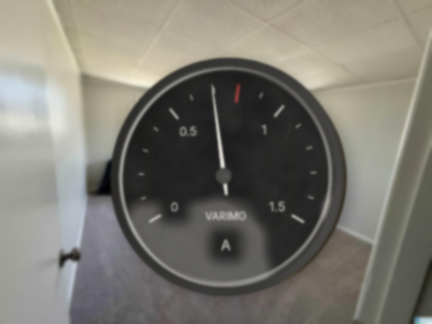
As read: **0.7** A
